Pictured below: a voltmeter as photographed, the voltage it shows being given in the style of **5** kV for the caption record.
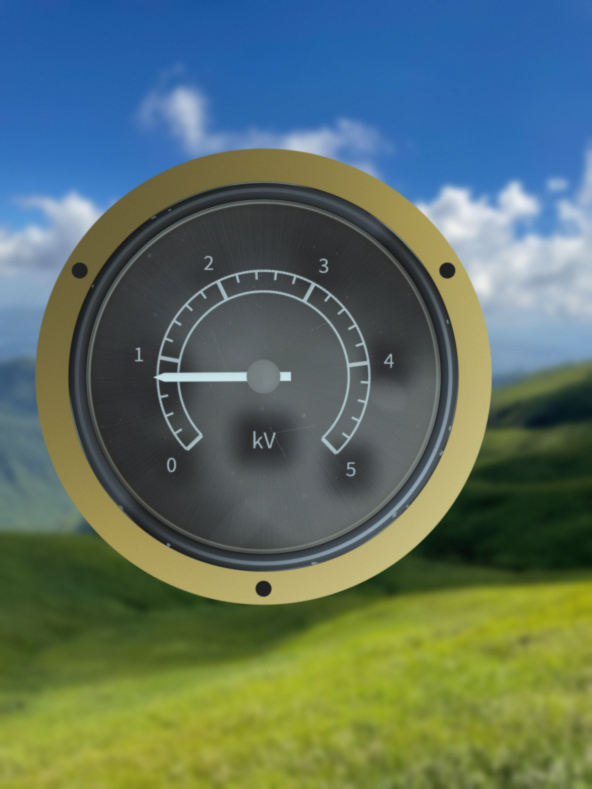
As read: **0.8** kV
